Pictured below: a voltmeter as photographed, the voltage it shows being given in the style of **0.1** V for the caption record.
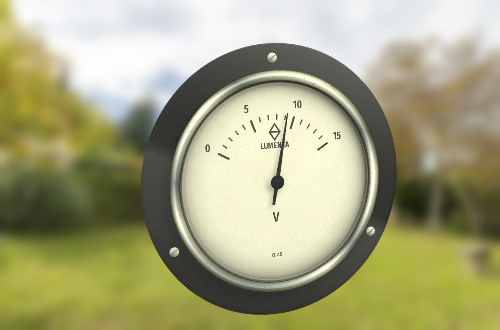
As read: **9** V
